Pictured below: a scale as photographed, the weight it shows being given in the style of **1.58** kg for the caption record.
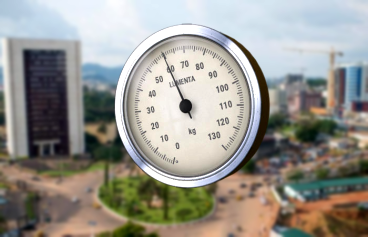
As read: **60** kg
